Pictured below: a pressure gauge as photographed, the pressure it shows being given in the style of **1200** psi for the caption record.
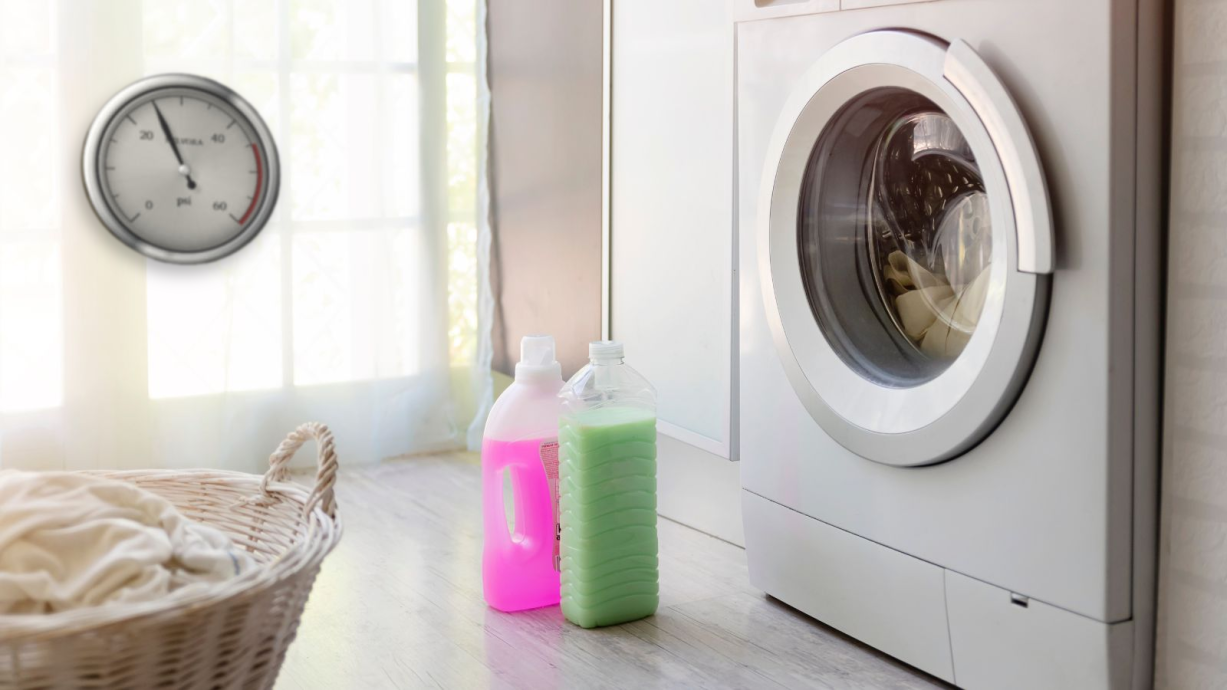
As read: **25** psi
